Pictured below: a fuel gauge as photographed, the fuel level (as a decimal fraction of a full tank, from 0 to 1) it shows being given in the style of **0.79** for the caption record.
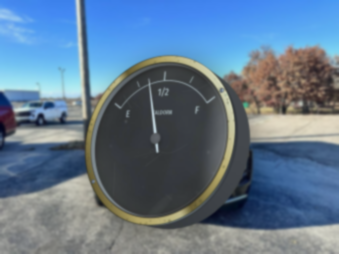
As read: **0.375**
